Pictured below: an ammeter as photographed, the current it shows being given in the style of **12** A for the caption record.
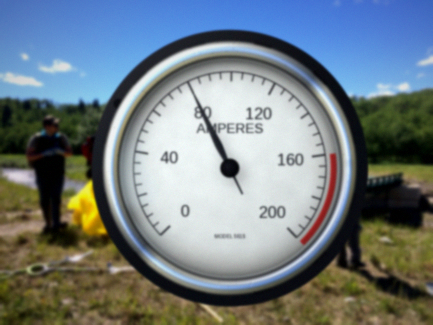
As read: **80** A
